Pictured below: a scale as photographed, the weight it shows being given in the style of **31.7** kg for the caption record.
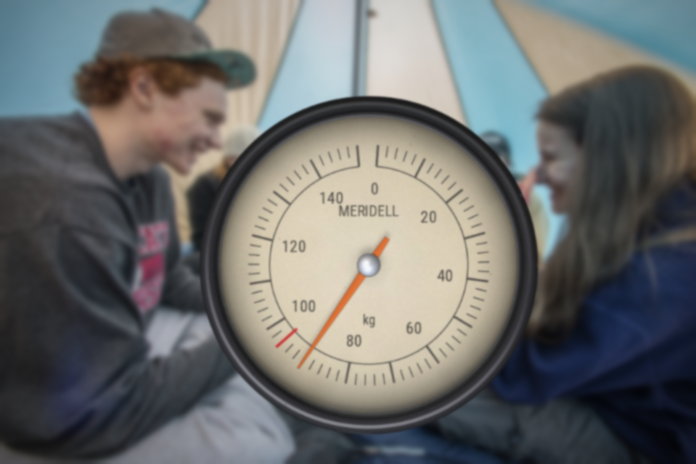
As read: **90** kg
